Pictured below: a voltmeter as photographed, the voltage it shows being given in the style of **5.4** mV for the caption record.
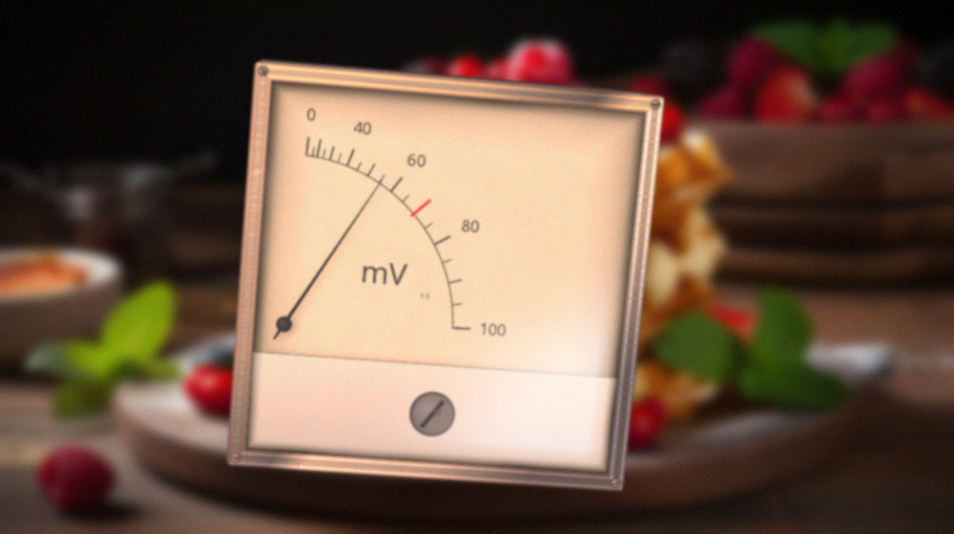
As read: **55** mV
